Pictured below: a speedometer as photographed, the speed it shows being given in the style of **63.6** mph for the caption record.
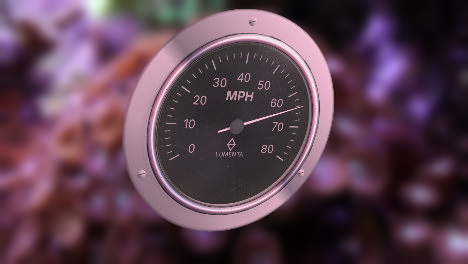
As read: **64** mph
